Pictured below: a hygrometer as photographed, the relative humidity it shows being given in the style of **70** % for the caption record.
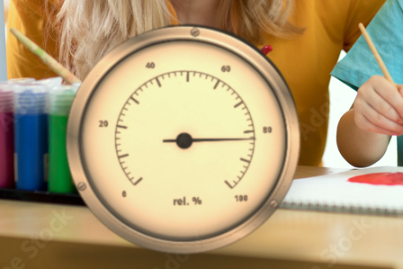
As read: **82** %
